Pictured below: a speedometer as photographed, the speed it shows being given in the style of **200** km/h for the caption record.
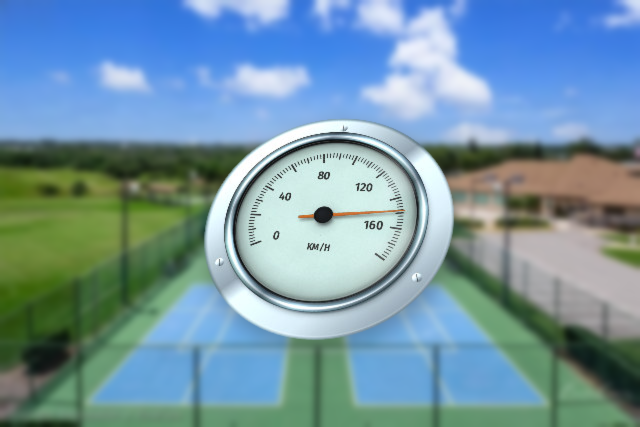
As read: **150** km/h
